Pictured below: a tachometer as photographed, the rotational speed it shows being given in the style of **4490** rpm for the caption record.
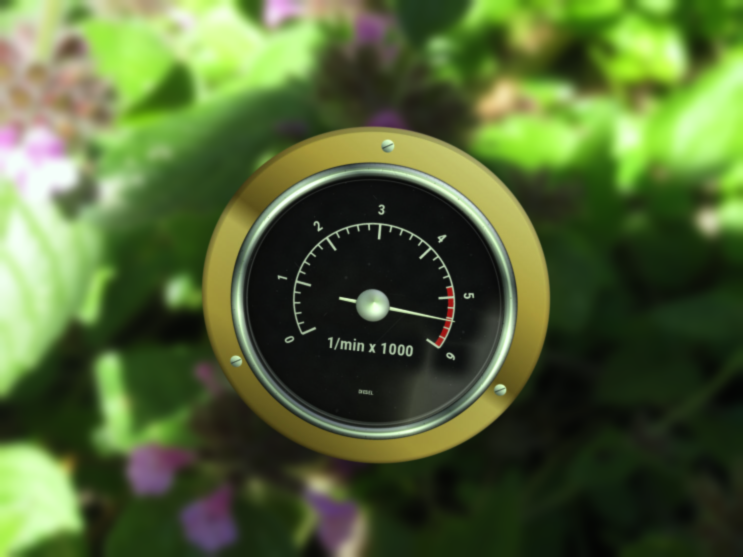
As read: **5400** rpm
